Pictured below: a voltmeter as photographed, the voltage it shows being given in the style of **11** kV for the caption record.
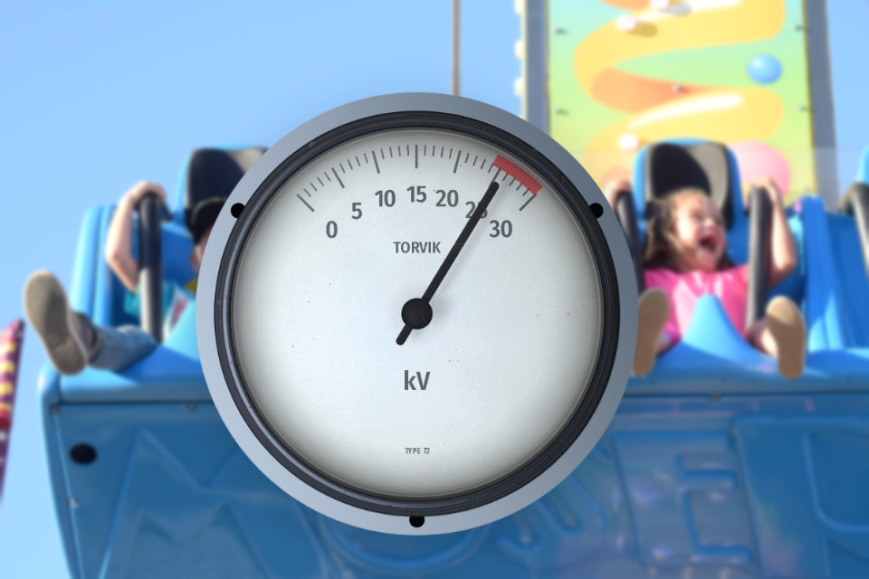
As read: **25.5** kV
